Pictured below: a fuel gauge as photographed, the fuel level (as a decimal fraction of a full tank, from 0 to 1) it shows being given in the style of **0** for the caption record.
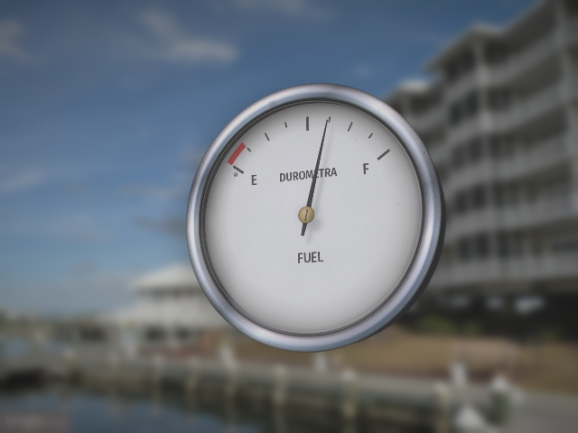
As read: **0.625**
